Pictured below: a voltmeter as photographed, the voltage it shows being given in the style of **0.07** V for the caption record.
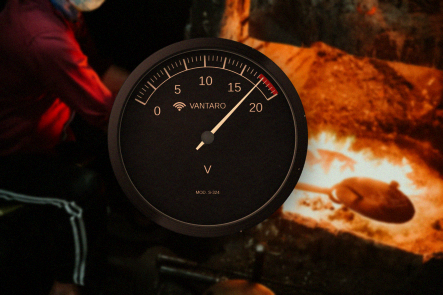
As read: **17.5** V
